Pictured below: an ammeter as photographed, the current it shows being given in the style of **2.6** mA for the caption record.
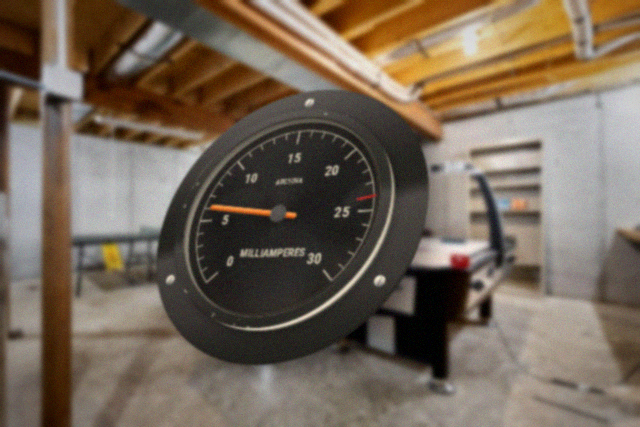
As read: **6** mA
